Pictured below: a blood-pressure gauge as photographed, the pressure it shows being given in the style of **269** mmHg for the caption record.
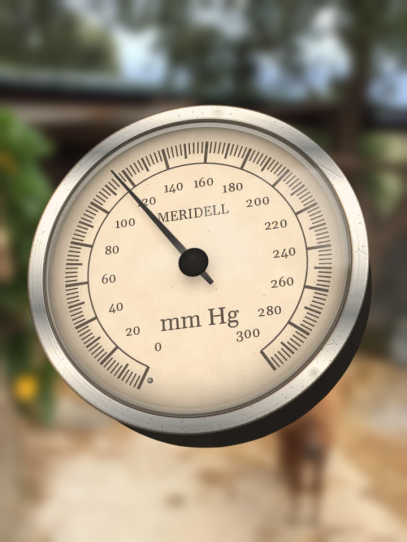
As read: **116** mmHg
